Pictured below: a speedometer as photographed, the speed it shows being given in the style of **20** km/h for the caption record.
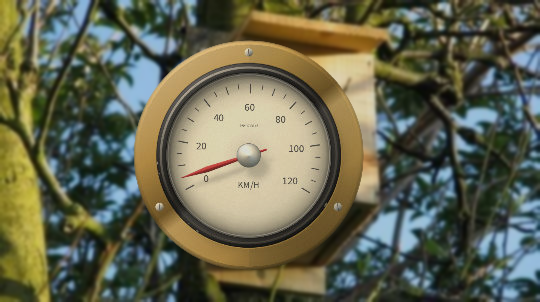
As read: **5** km/h
